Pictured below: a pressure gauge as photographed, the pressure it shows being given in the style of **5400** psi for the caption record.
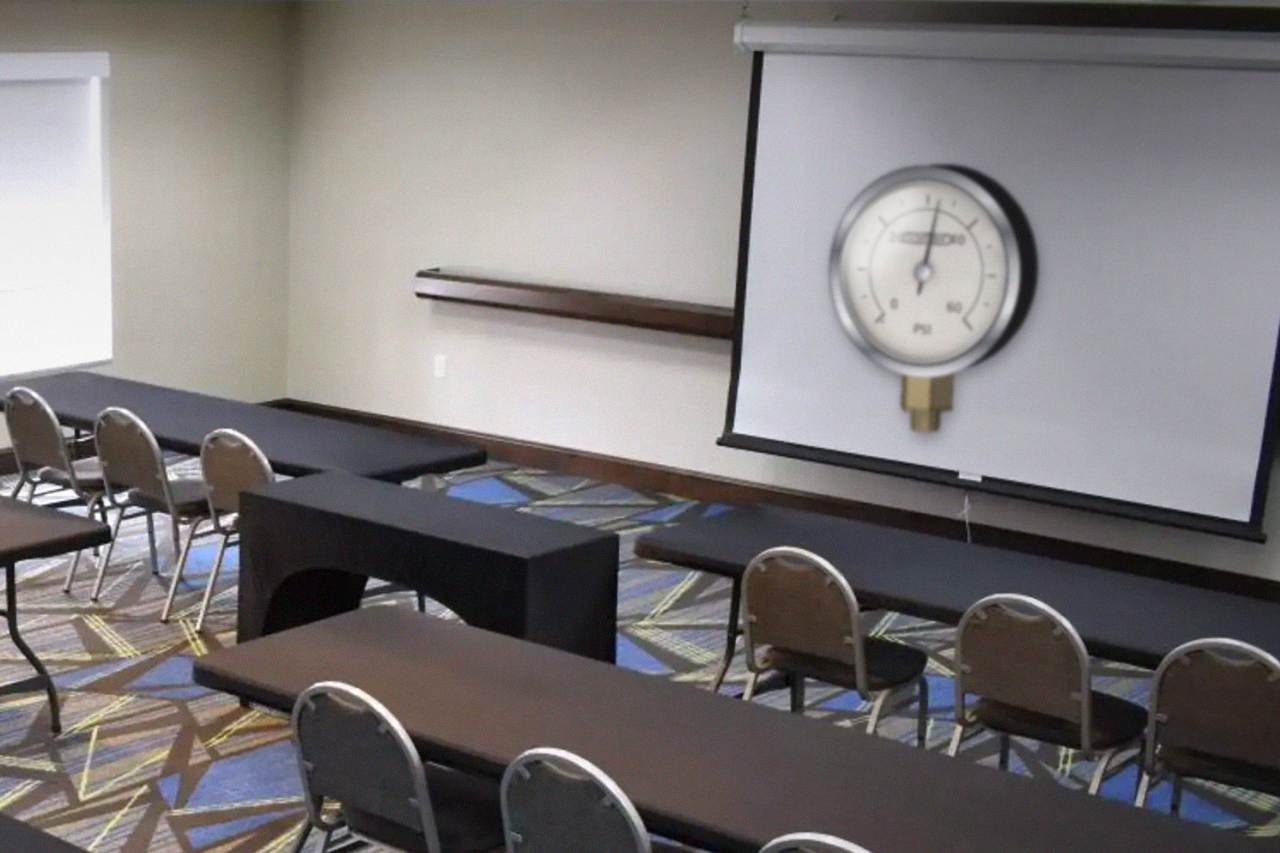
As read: **32.5** psi
